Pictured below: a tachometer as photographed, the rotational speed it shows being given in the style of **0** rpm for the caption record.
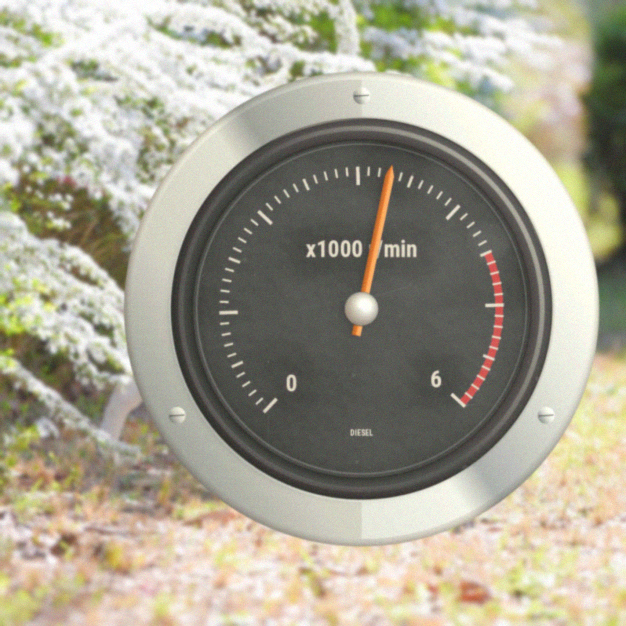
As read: **3300** rpm
